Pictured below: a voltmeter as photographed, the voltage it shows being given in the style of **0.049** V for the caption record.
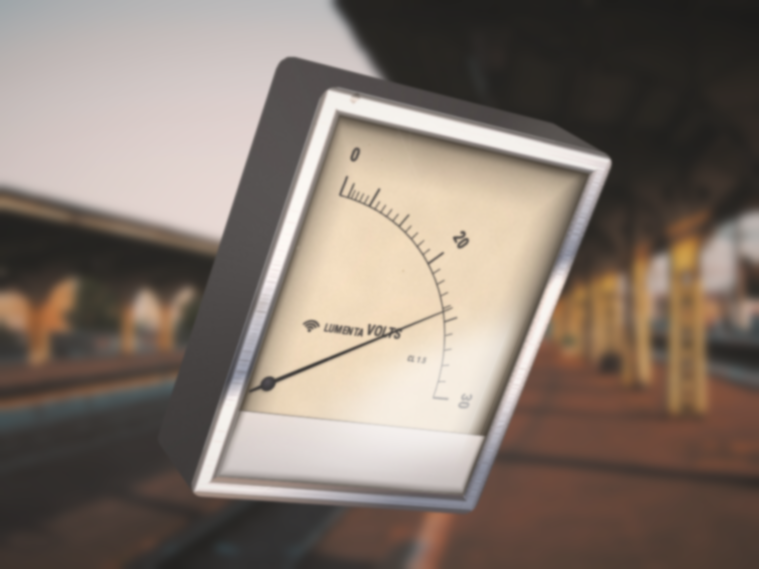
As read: **24** V
